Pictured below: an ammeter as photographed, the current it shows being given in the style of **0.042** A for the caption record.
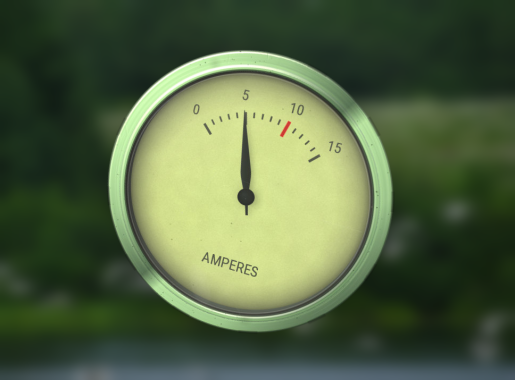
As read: **5** A
